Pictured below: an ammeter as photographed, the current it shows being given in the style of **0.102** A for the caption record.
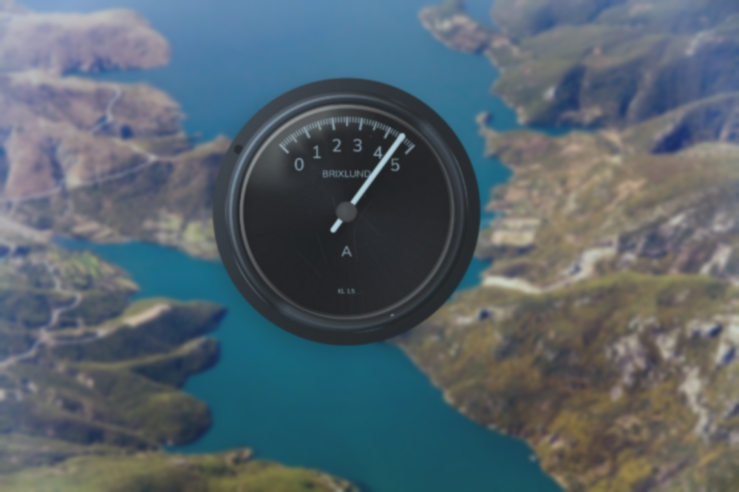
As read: **4.5** A
